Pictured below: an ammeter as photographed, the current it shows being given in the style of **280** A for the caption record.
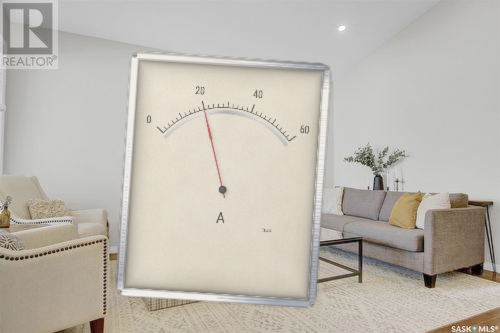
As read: **20** A
